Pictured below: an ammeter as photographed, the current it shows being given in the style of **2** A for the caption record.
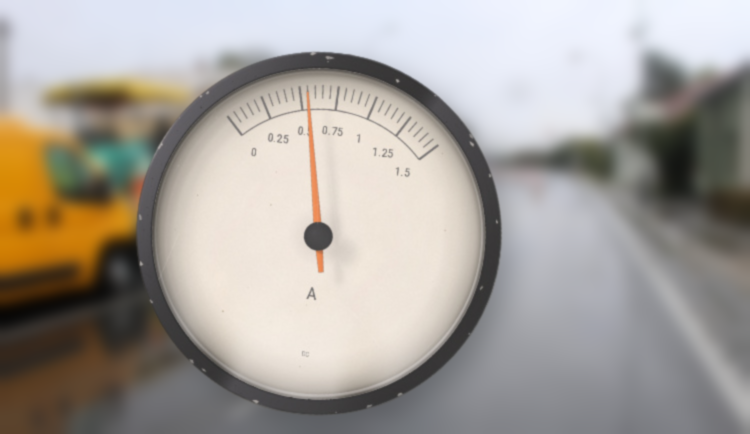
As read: **0.55** A
